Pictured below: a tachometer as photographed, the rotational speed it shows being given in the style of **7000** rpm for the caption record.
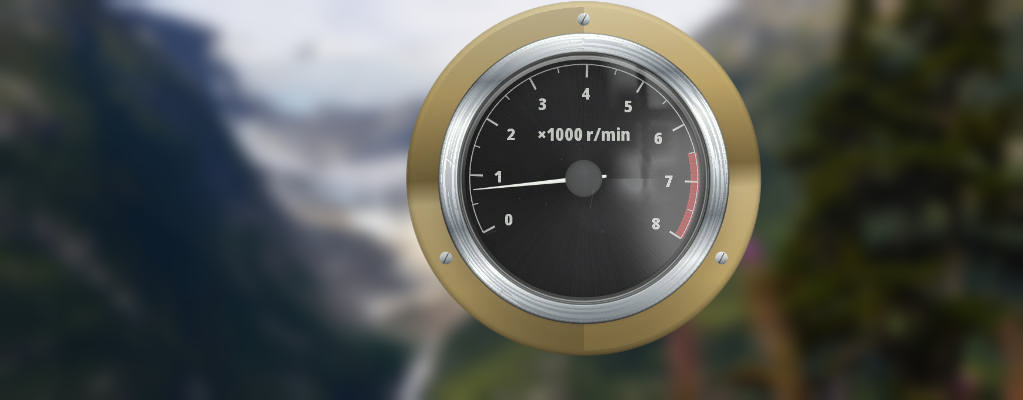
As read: **750** rpm
